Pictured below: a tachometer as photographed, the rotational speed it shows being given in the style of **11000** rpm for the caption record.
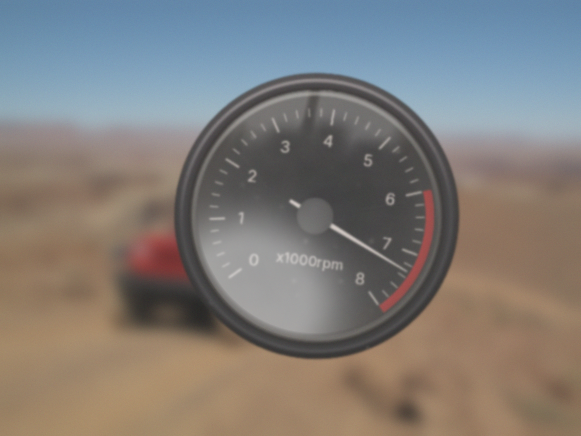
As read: **7300** rpm
